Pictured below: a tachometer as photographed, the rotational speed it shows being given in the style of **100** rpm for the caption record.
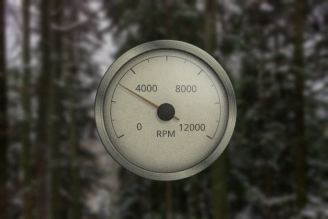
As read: **3000** rpm
